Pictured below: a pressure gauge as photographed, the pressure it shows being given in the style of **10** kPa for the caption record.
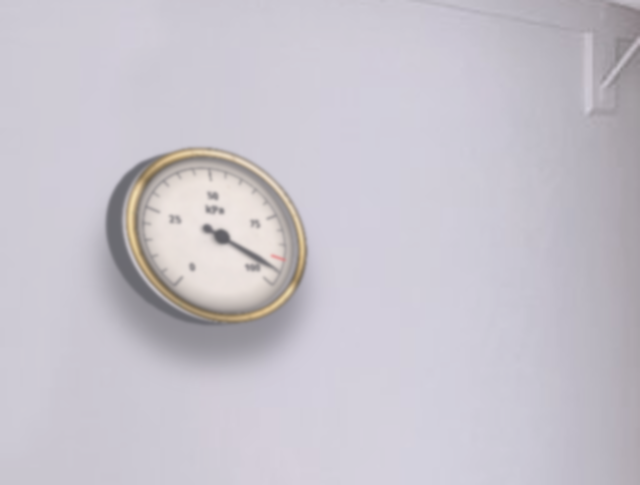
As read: **95** kPa
